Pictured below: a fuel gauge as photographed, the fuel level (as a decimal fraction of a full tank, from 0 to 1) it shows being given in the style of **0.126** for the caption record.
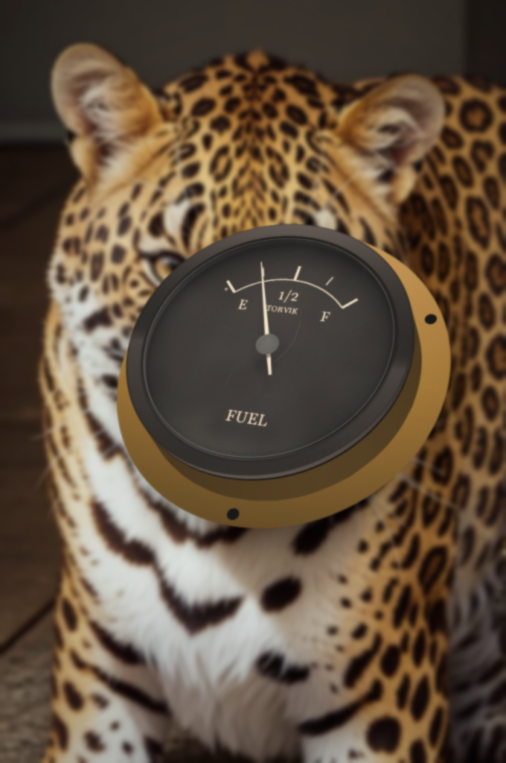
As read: **0.25**
